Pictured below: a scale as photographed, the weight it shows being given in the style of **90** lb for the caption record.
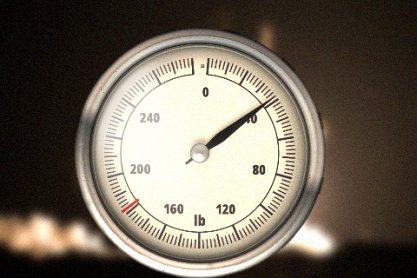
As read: **38** lb
